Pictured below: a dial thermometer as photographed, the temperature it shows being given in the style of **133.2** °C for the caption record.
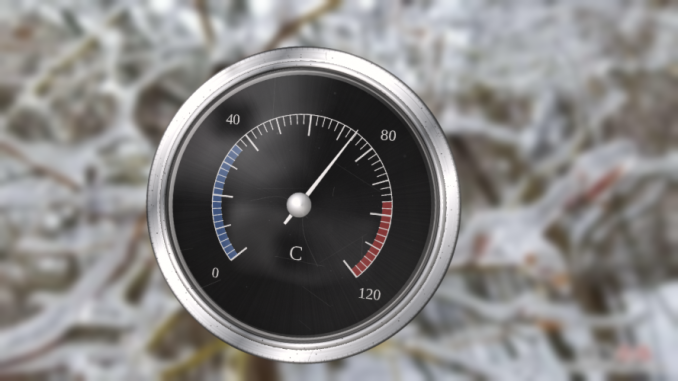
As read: **74** °C
